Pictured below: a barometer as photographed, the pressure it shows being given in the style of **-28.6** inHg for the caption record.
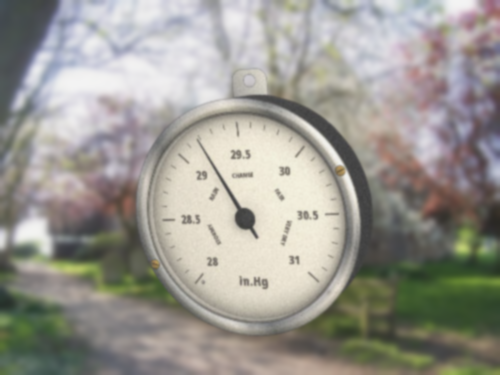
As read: **29.2** inHg
